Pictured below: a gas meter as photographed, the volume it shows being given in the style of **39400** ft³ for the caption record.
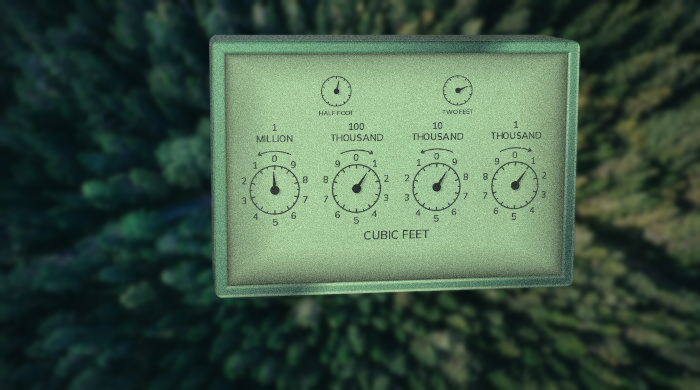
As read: **9100** ft³
